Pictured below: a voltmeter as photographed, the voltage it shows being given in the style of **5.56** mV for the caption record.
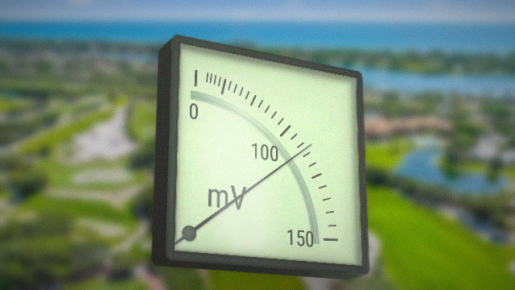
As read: **112.5** mV
